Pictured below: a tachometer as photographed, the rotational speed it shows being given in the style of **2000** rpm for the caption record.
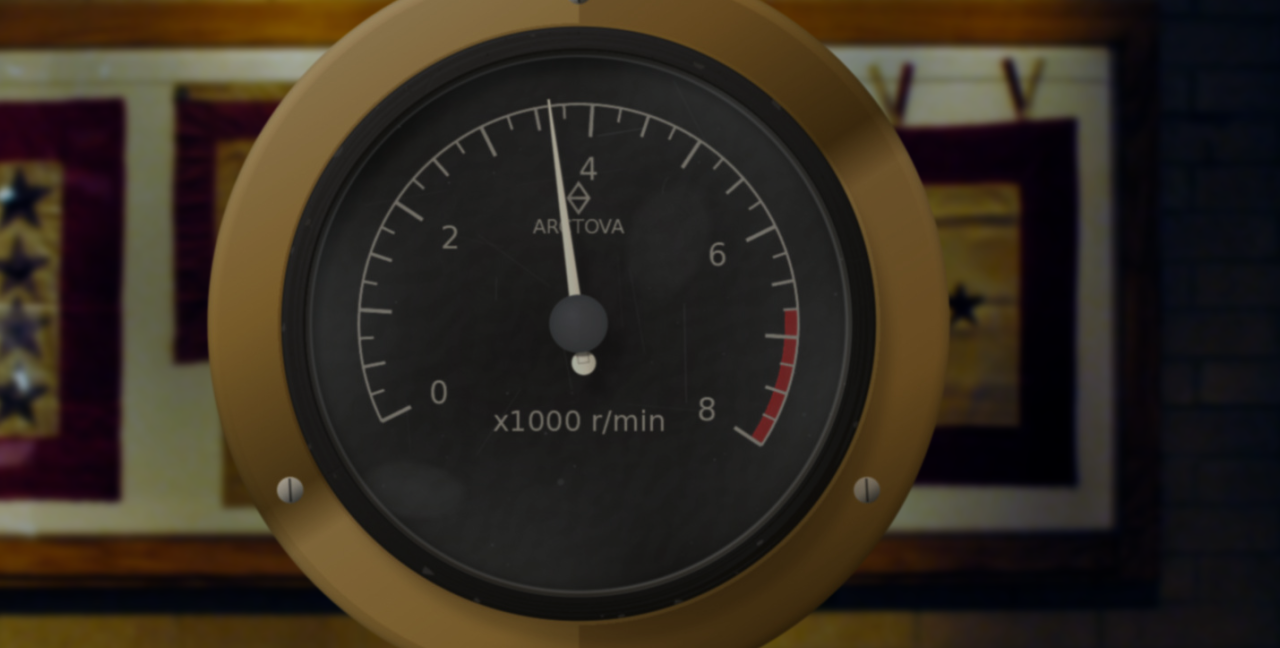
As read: **3625** rpm
